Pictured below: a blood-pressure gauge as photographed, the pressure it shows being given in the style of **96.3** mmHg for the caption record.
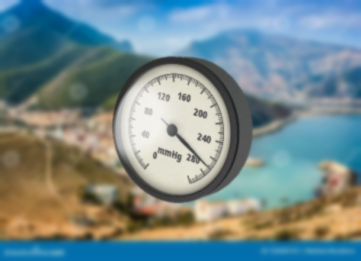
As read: **270** mmHg
